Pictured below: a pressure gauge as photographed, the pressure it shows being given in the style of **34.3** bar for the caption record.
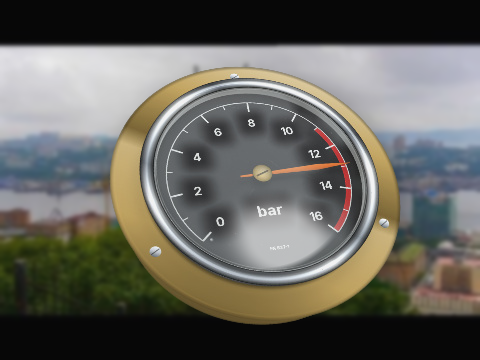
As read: **13** bar
